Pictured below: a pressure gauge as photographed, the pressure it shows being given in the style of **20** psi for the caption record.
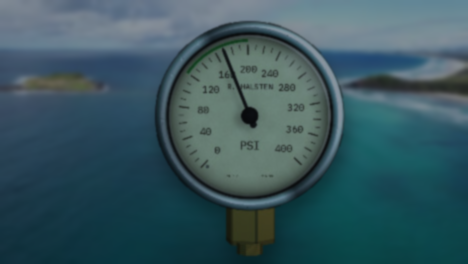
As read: **170** psi
